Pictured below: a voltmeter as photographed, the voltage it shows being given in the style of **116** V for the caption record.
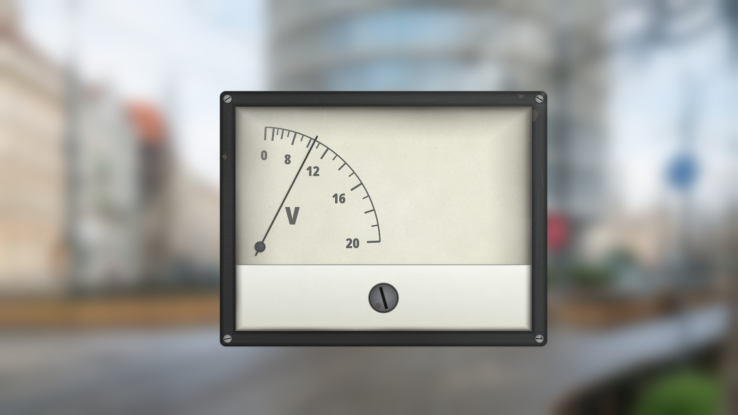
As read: **10.5** V
